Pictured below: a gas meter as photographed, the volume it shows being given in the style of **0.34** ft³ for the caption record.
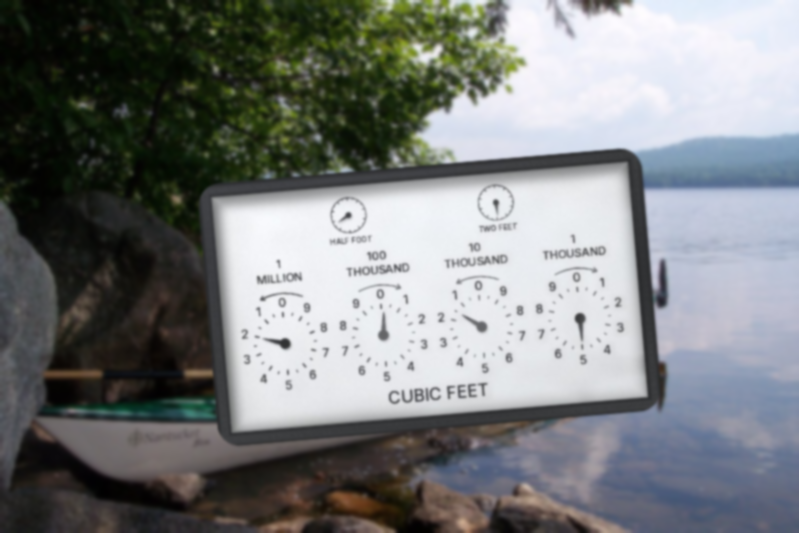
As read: **201500** ft³
